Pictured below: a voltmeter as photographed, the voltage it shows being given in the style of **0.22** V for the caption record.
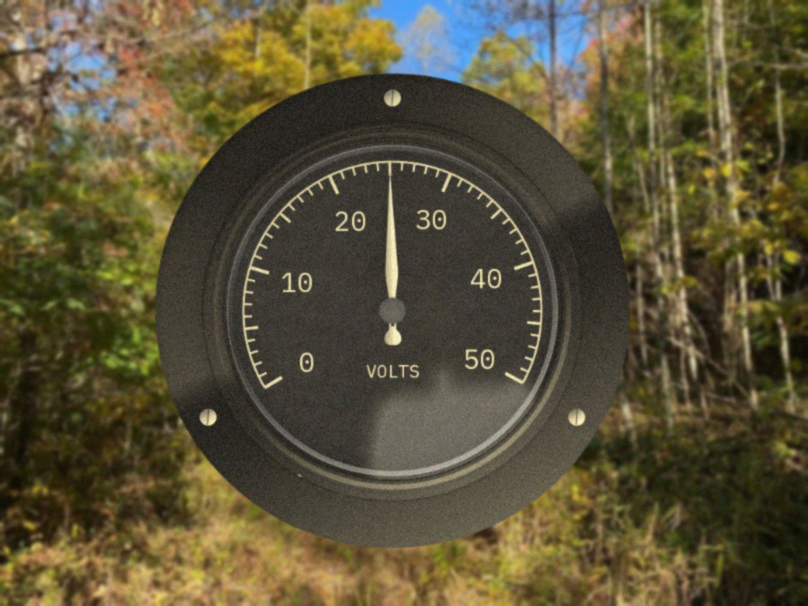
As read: **25** V
